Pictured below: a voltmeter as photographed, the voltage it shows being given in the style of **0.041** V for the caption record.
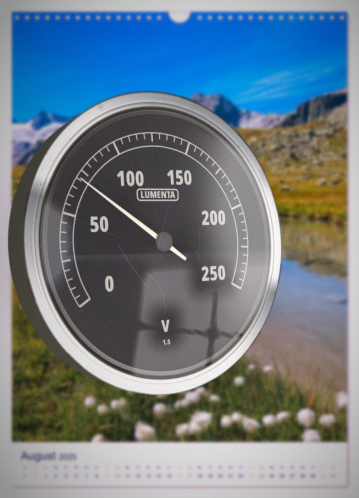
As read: **70** V
